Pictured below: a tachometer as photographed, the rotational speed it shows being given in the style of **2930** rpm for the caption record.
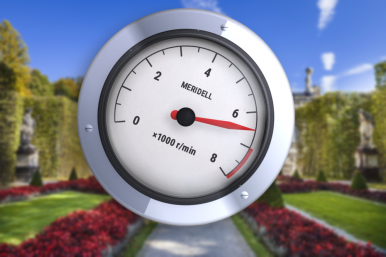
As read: **6500** rpm
